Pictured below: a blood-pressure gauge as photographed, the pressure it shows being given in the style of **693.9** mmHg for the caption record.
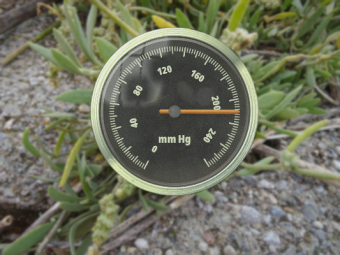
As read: **210** mmHg
